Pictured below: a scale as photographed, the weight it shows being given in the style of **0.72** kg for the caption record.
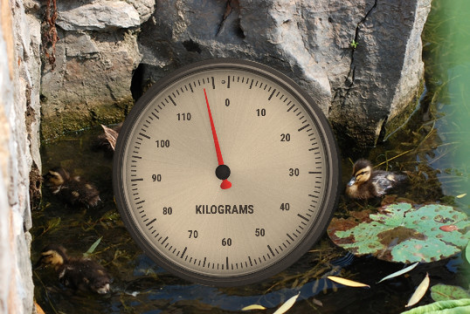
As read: **118** kg
